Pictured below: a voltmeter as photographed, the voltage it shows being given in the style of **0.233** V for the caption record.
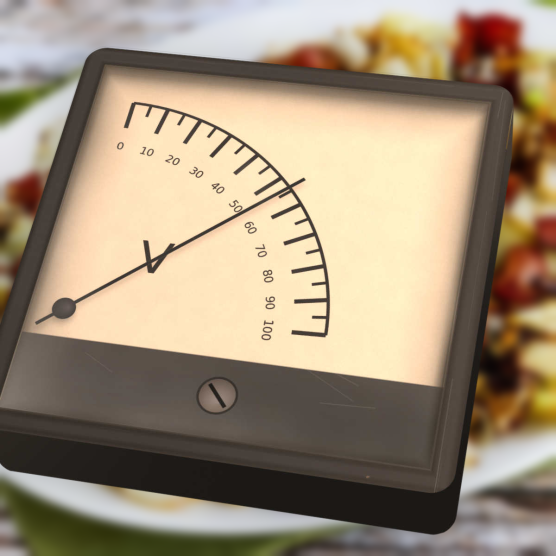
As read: **55** V
